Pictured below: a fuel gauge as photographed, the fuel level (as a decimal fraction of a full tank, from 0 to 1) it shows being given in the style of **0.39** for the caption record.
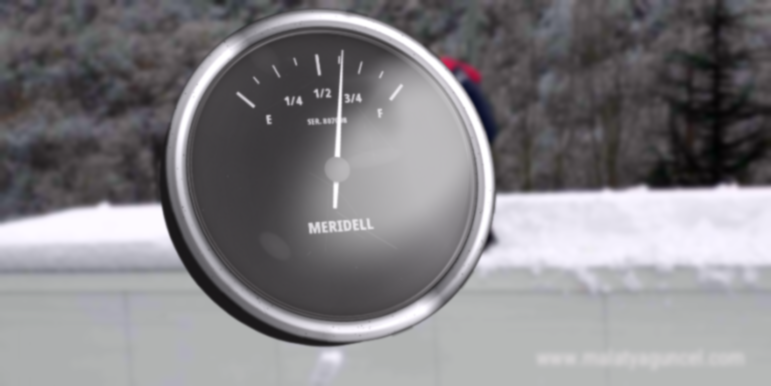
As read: **0.625**
